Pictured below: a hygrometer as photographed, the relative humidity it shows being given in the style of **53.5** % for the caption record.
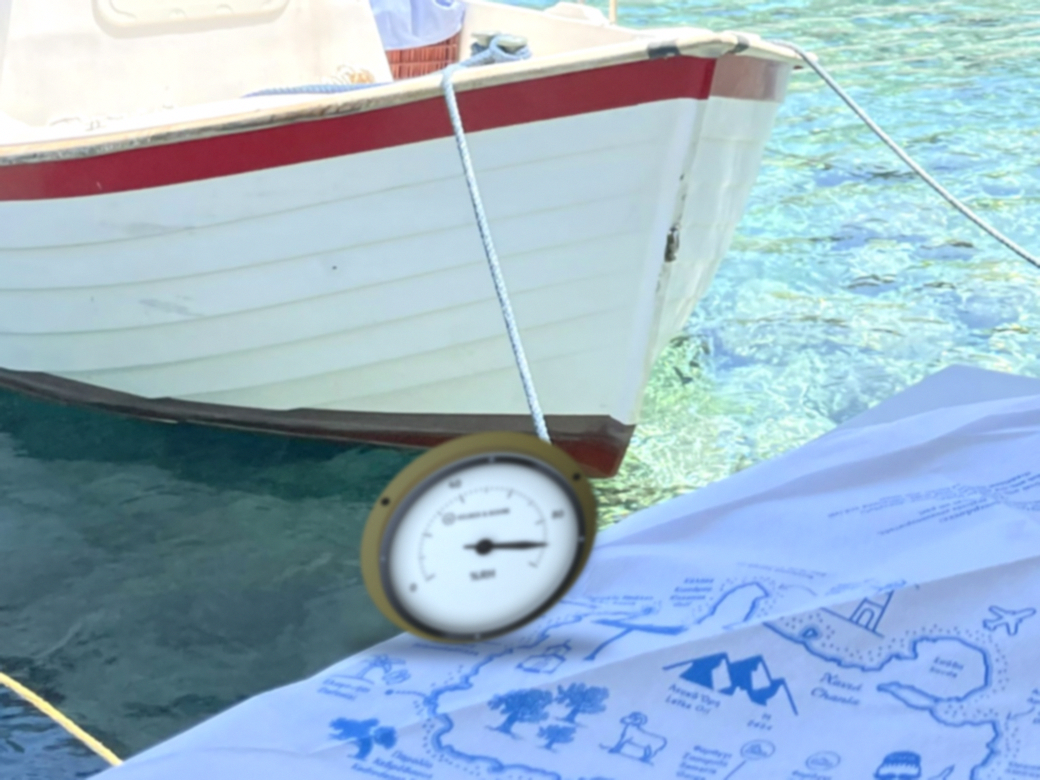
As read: **90** %
